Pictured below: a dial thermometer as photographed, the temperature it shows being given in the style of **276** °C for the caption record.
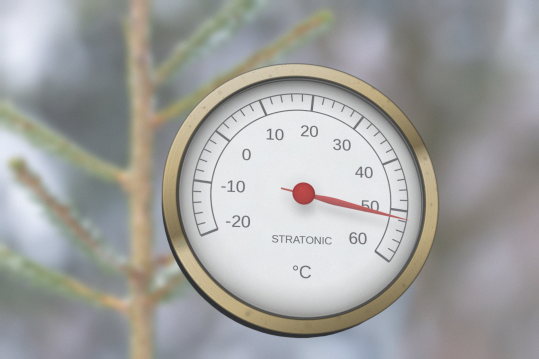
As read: **52** °C
